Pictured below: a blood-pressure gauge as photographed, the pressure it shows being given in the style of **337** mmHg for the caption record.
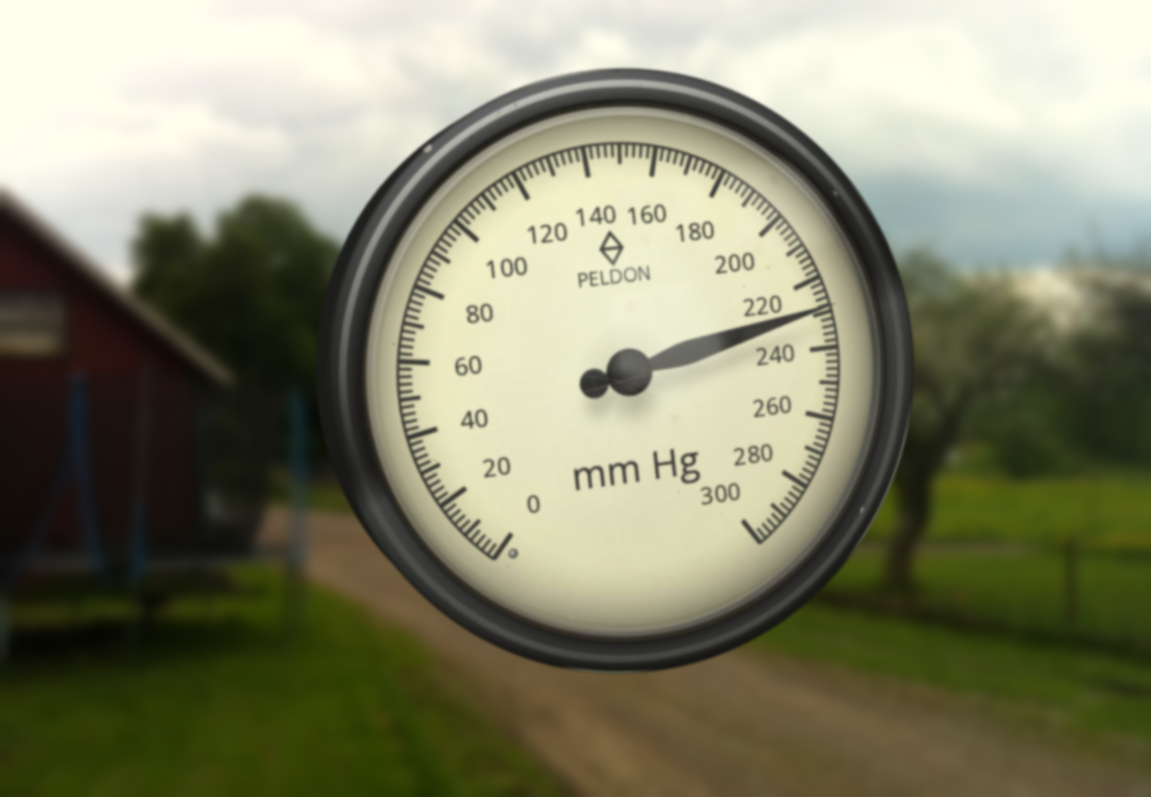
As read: **228** mmHg
